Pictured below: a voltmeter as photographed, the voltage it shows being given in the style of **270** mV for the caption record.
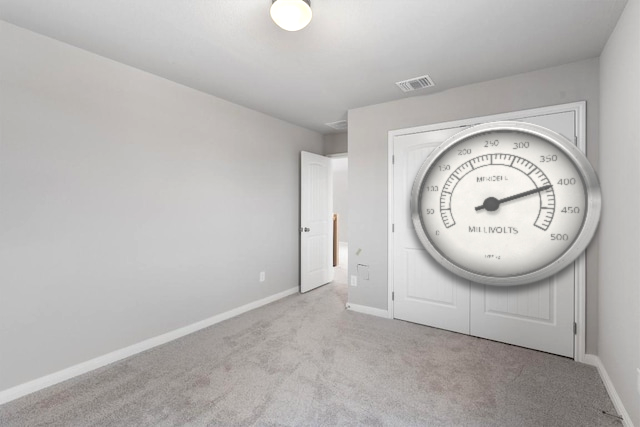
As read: **400** mV
